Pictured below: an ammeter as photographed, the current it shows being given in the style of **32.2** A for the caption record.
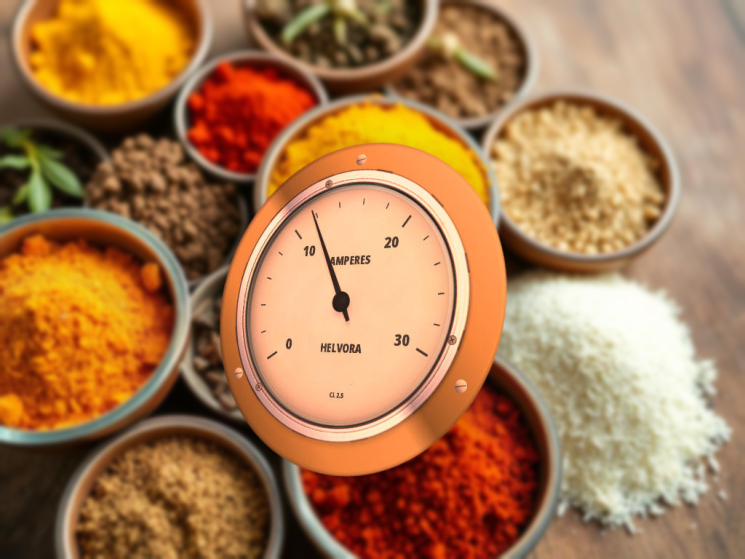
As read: **12** A
